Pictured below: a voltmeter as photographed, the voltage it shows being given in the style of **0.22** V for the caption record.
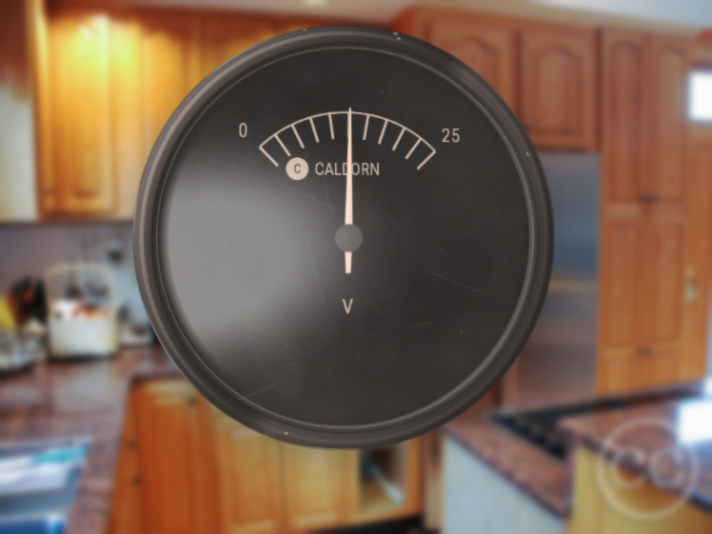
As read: **12.5** V
